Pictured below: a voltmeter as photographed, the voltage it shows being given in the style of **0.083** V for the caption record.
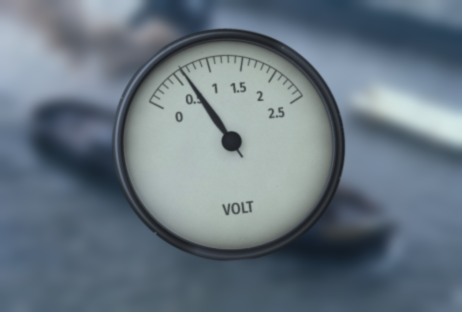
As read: **0.6** V
